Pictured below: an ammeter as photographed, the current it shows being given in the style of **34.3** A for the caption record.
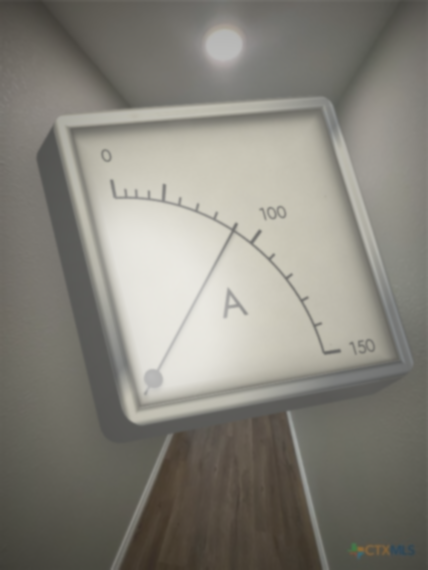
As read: **90** A
